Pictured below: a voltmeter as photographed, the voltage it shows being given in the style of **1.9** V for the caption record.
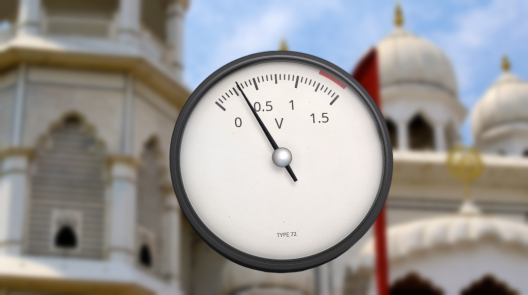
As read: **0.3** V
